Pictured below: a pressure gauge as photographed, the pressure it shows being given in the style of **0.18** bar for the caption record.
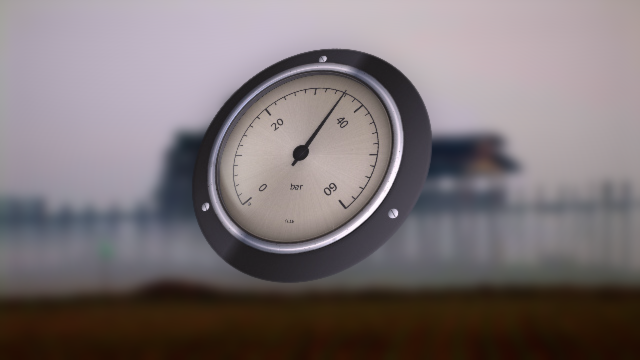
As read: **36** bar
